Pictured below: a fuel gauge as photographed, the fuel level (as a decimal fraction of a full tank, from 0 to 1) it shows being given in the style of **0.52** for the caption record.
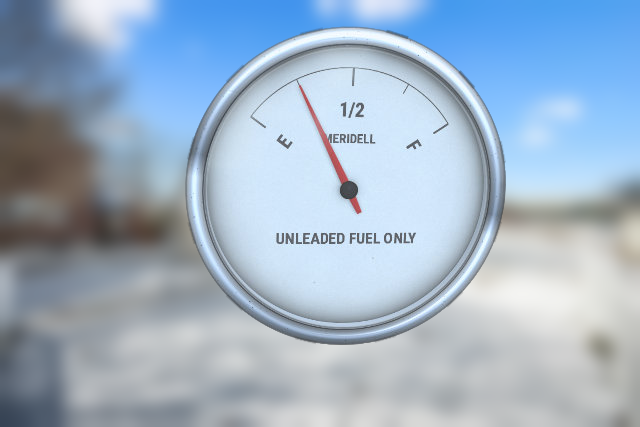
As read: **0.25**
